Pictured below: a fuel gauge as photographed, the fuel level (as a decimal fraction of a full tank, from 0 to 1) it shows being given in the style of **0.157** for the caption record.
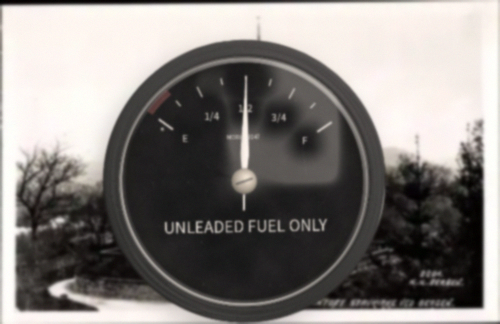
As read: **0.5**
